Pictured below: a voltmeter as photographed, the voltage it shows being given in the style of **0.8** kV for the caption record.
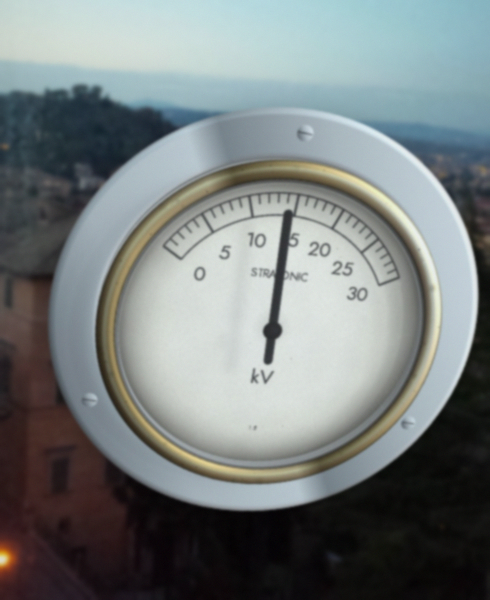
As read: **14** kV
